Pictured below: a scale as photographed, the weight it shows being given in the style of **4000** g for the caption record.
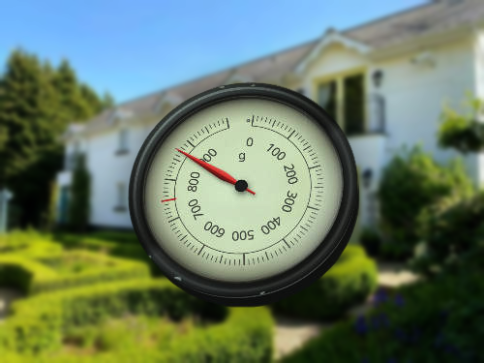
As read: **870** g
